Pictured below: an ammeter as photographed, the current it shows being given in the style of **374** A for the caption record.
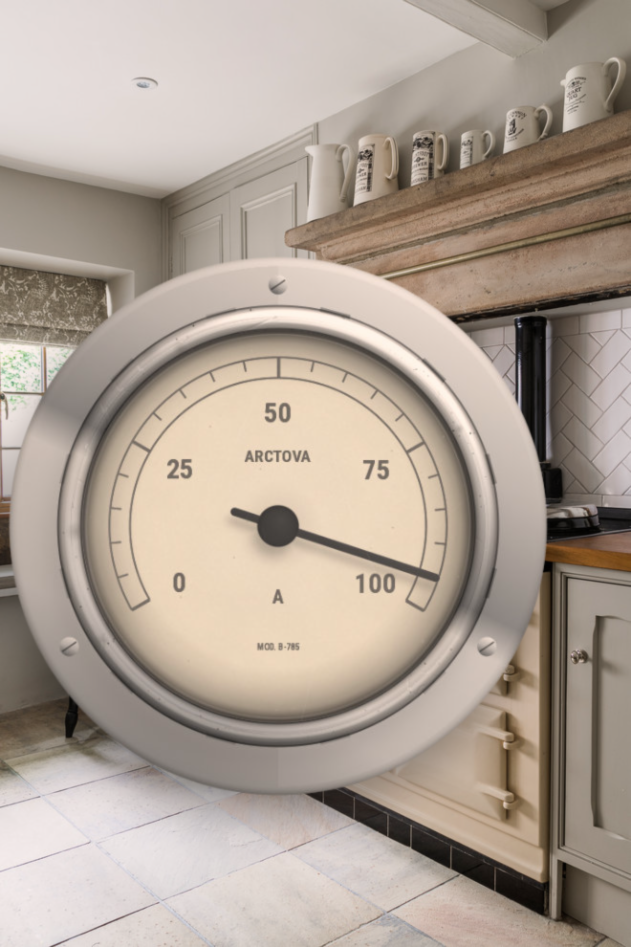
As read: **95** A
